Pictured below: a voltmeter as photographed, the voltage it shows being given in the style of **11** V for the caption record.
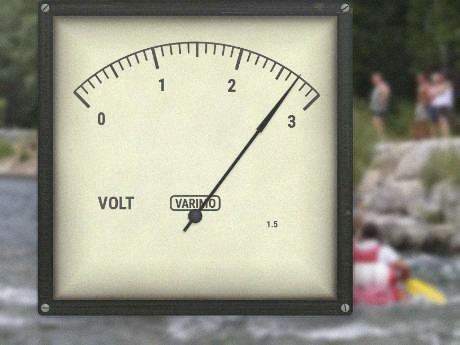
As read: **2.7** V
